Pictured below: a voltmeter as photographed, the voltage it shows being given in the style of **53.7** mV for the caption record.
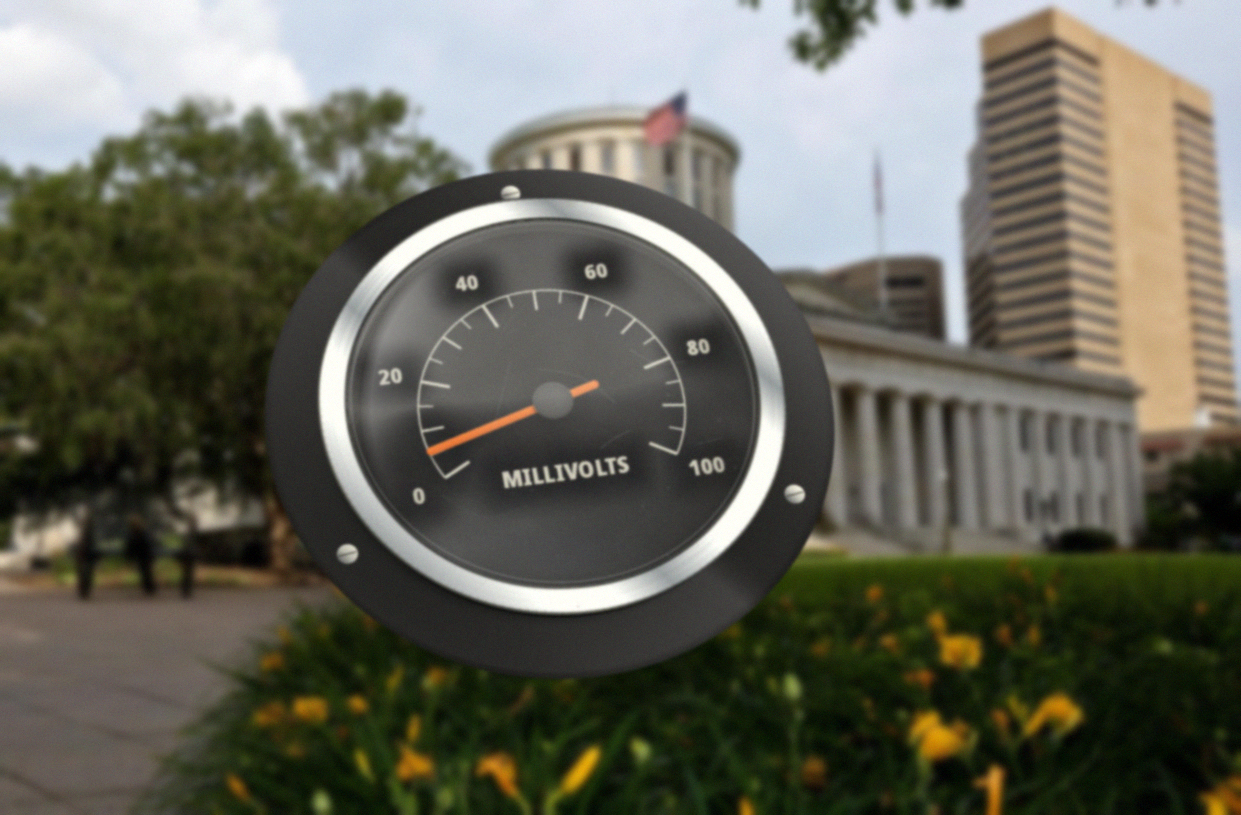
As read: **5** mV
